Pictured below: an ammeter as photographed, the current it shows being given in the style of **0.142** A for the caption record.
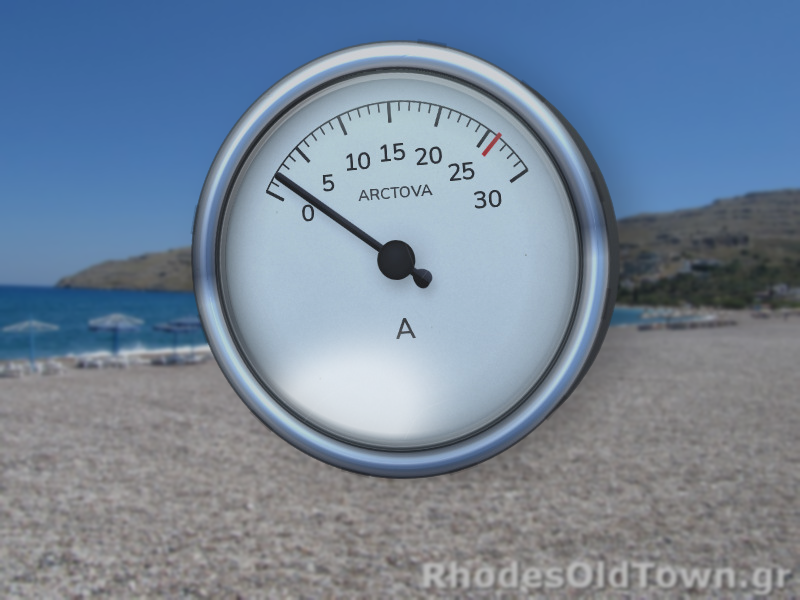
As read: **2** A
